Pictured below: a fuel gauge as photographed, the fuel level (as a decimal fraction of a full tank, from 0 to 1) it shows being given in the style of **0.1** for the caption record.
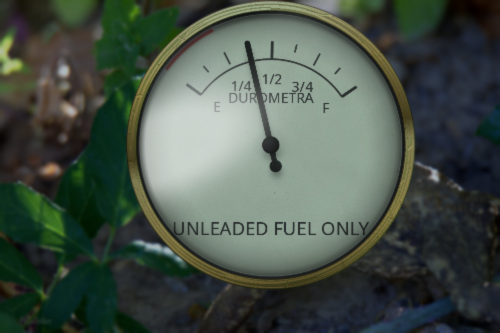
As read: **0.375**
